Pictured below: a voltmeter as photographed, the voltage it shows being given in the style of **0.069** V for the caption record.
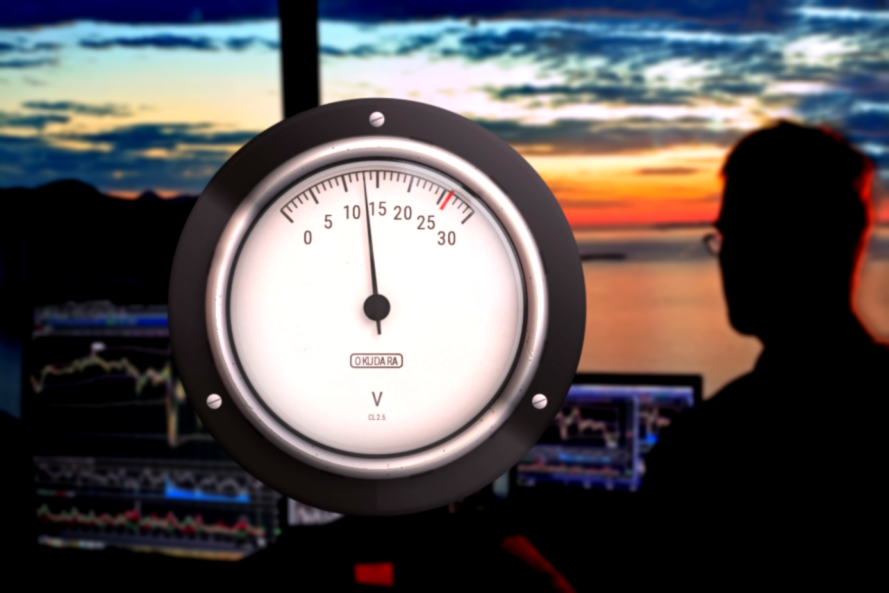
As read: **13** V
